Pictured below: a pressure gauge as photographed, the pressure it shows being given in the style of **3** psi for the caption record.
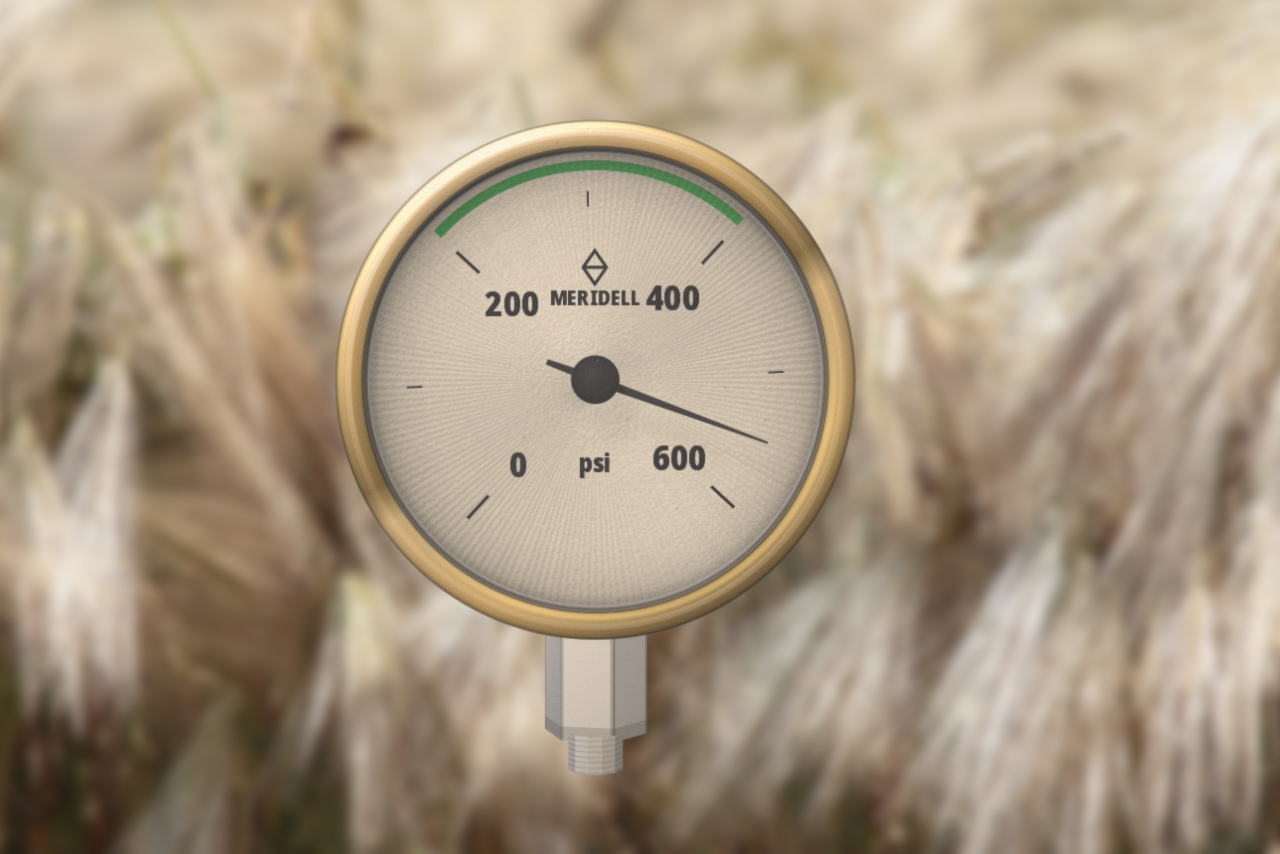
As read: **550** psi
